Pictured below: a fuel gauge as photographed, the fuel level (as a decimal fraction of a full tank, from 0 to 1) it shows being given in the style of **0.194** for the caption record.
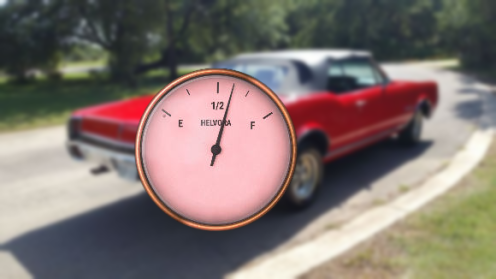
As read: **0.625**
